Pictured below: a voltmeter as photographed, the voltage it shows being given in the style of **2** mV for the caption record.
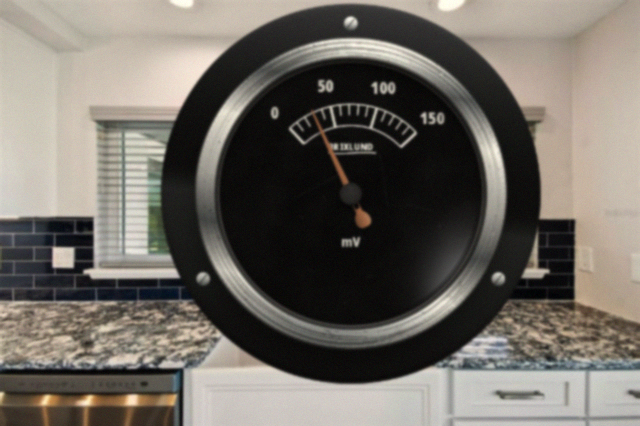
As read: **30** mV
